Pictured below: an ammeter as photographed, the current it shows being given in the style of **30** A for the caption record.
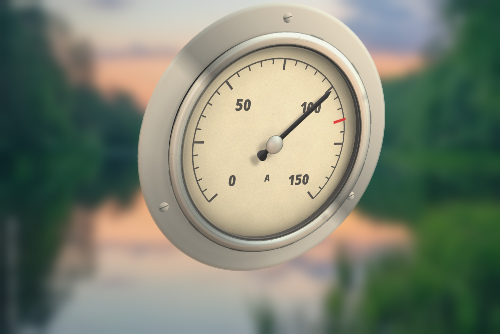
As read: **100** A
